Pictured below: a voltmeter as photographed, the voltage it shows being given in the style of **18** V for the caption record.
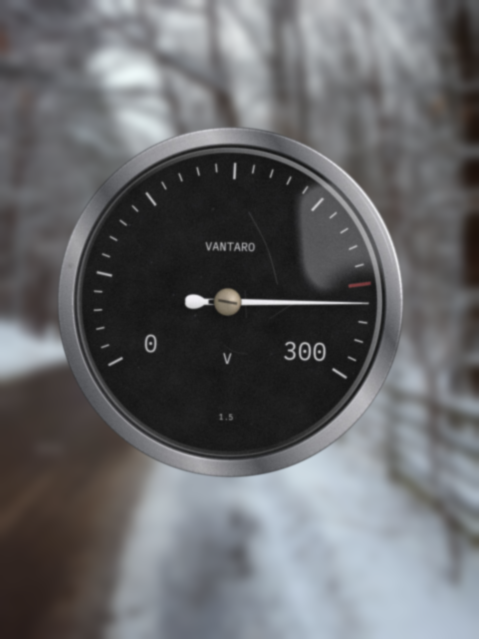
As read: **260** V
